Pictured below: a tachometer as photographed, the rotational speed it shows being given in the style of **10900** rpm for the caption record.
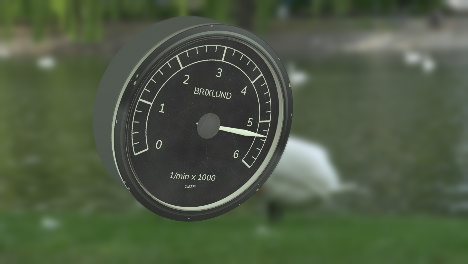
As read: **5300** rpm
